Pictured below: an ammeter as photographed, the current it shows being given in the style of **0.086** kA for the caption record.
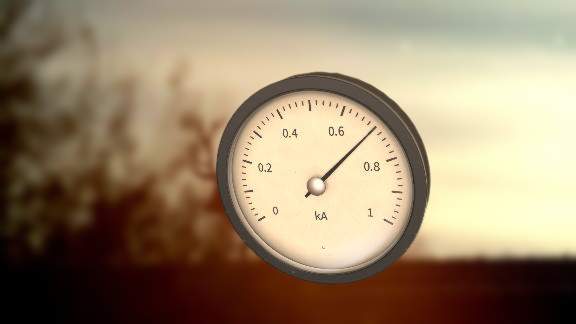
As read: **0.7** kA
